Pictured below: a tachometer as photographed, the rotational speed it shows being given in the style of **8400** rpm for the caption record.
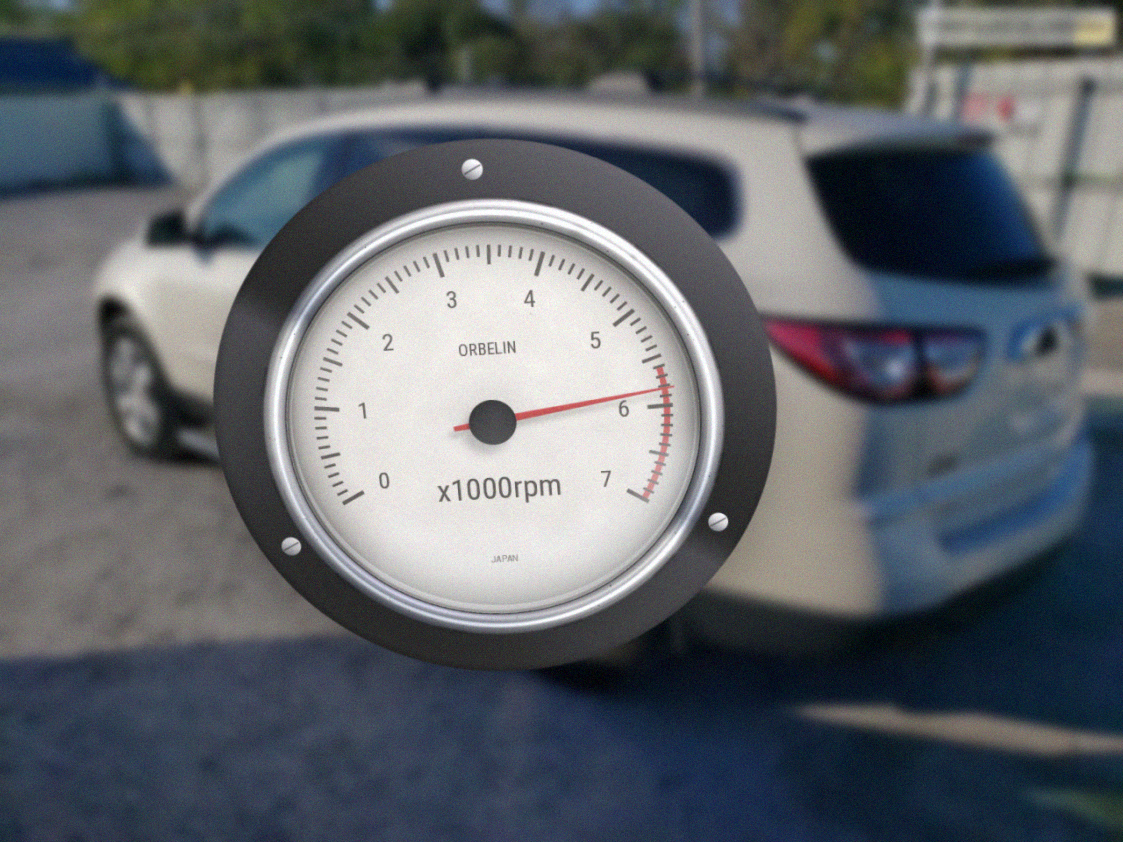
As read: **5800** rpm
